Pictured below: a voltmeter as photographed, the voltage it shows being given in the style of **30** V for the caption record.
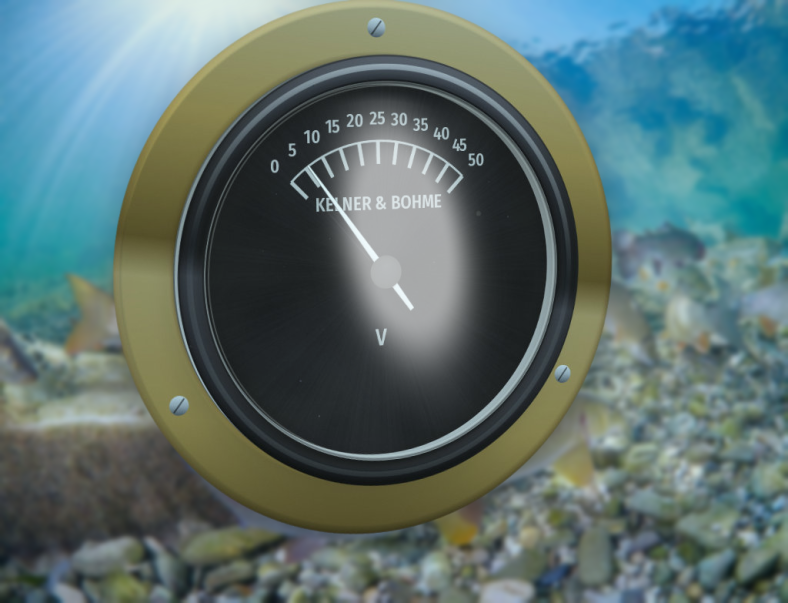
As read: **5** V
